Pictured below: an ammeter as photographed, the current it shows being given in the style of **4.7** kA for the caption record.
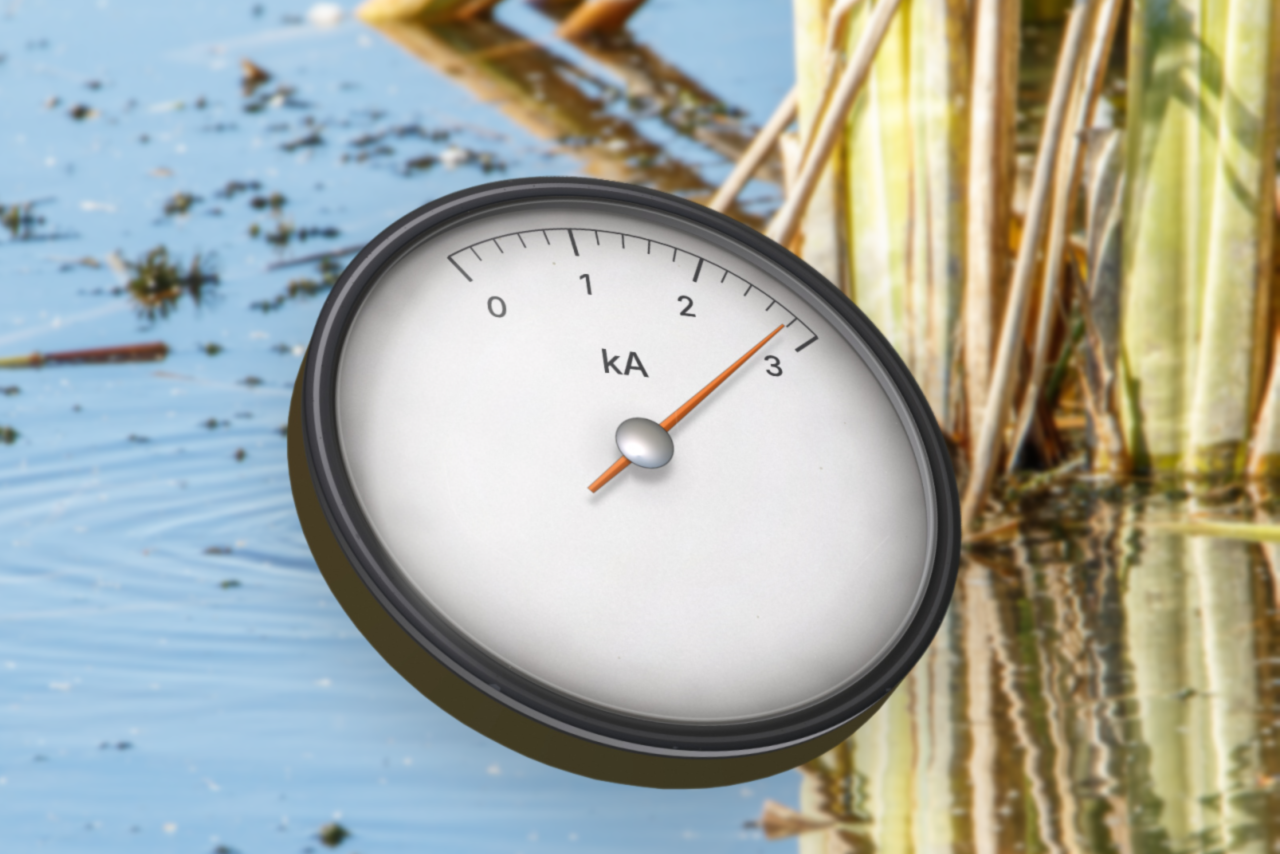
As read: **2.8** kA
